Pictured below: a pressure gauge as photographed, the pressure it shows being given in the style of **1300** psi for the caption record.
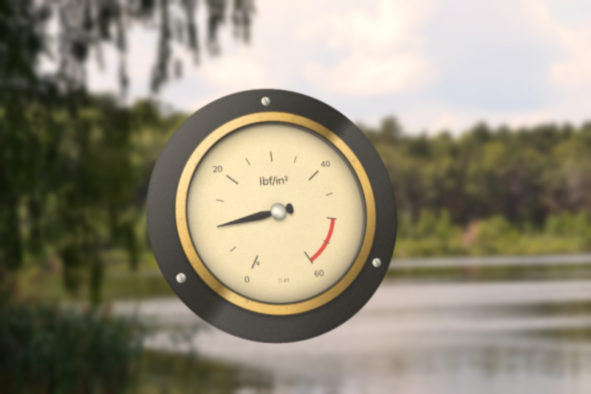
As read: **10** psi
